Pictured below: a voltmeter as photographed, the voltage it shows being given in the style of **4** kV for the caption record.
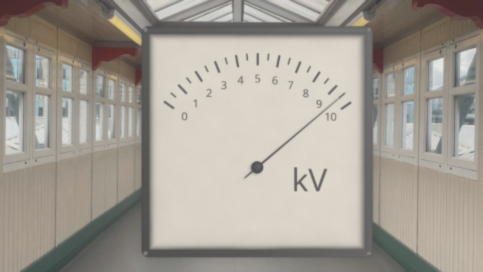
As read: **9.5** kV
